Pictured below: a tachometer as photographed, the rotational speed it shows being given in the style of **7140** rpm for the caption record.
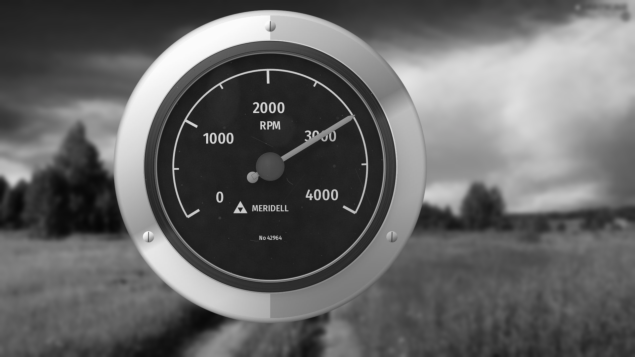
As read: **3000** rpm
